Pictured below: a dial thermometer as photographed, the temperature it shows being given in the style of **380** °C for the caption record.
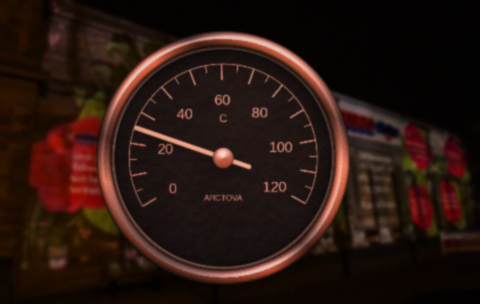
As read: **25** °C
